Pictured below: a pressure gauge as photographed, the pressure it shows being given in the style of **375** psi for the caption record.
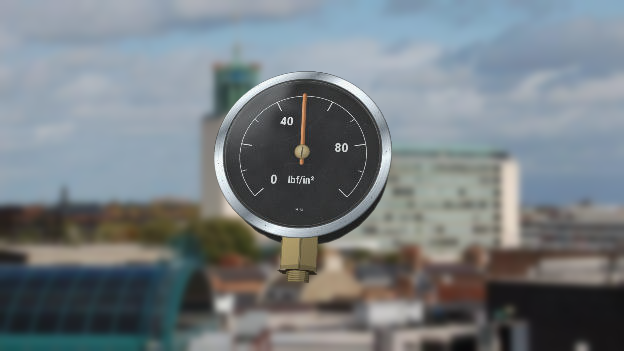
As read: **50** psi
